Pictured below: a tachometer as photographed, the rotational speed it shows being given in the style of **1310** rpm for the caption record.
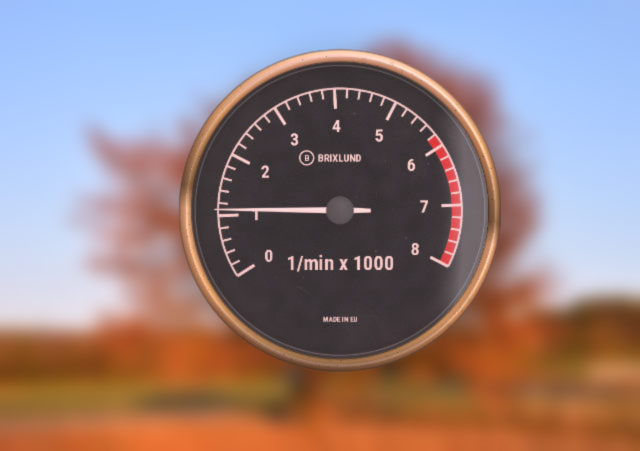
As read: **1100** rpm
